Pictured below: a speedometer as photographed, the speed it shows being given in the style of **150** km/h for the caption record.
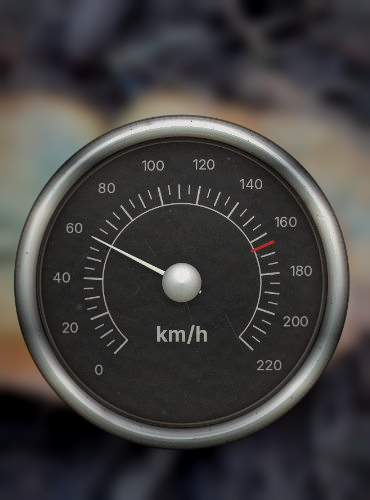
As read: **60** km/h
